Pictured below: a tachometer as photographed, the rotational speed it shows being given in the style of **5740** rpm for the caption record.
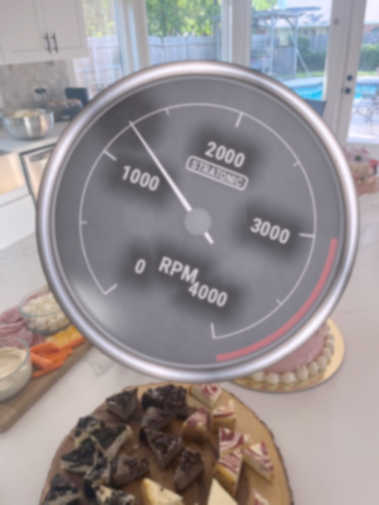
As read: **1250** rpm
